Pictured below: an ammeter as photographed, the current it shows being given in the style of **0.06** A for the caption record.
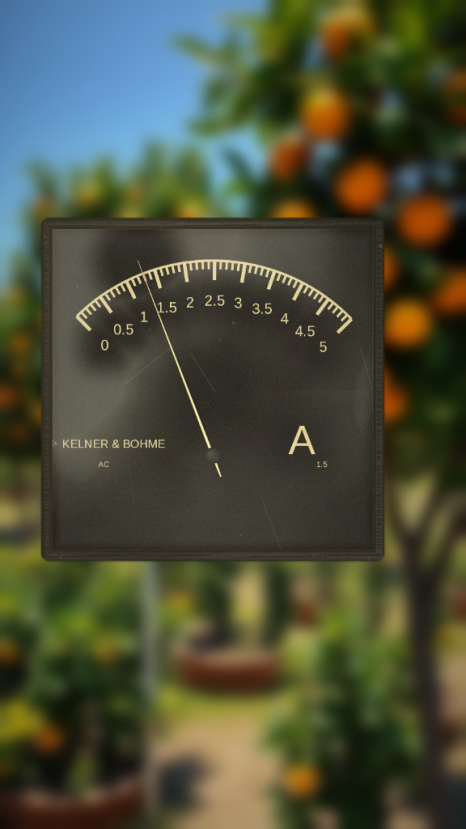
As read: **1.3** A
